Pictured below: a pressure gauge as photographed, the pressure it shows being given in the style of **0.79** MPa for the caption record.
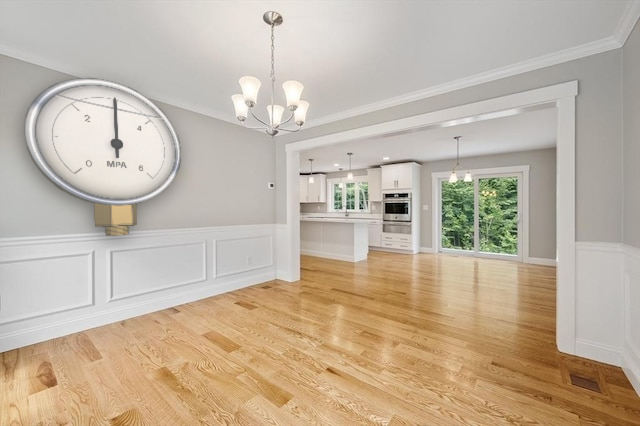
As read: **3** MPa
